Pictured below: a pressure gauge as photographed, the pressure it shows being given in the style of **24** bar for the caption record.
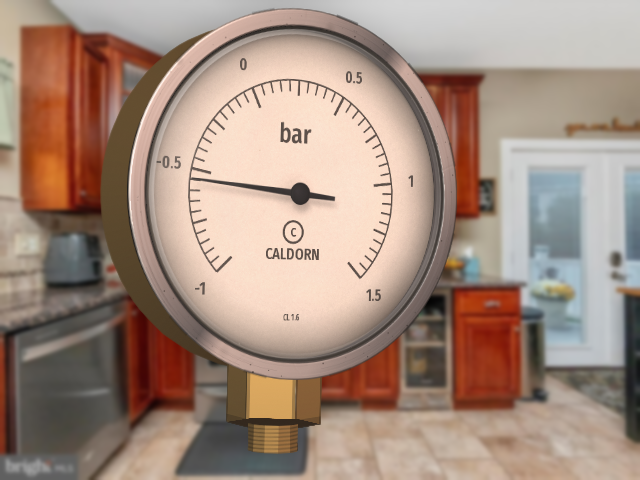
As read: **-0.55** bar
